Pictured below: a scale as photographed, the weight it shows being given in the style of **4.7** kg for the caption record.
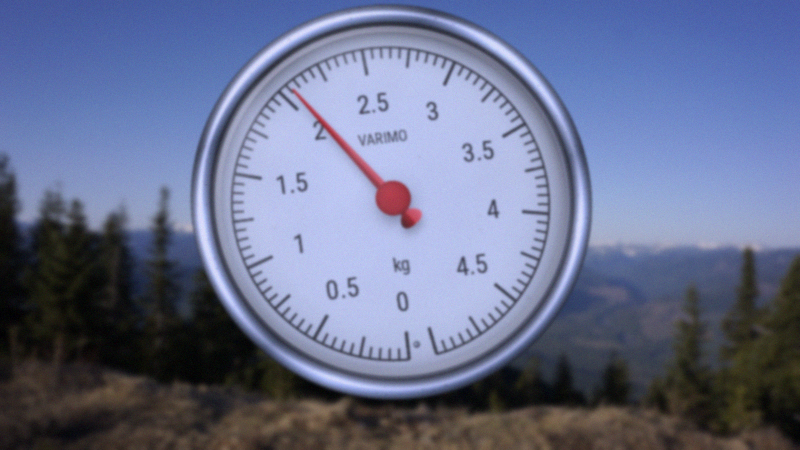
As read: **2.05** kg
